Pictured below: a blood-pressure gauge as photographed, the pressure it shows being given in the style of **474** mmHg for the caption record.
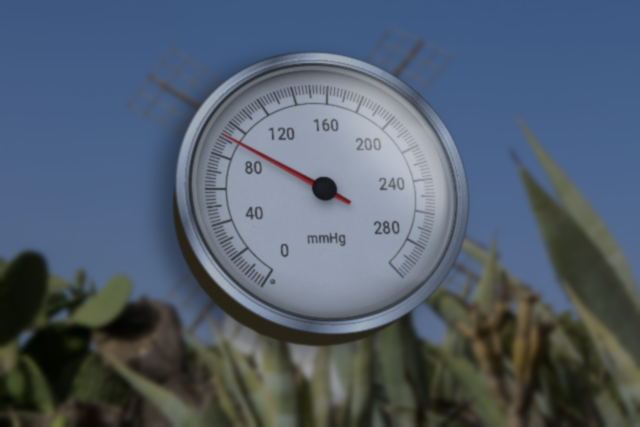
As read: **90** mmHg
